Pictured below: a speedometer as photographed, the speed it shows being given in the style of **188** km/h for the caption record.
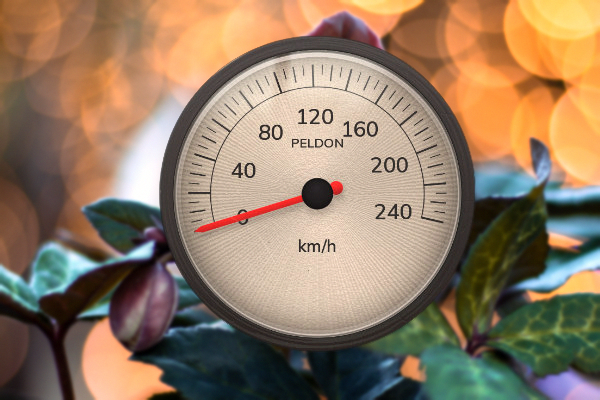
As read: **0** km/h
